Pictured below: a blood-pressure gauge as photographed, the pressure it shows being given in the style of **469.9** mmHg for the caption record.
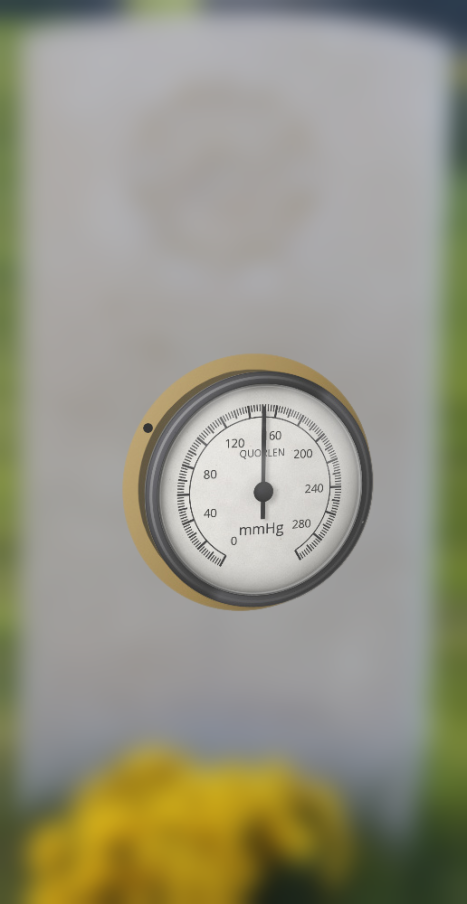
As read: **150** mmHg
